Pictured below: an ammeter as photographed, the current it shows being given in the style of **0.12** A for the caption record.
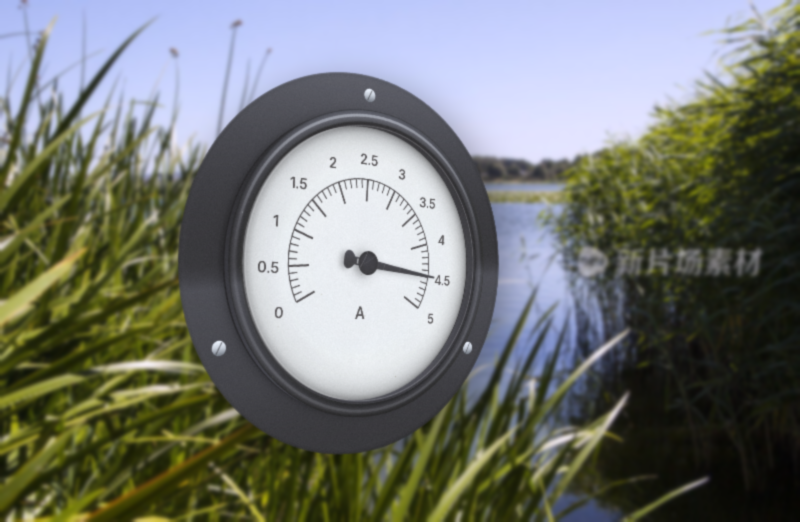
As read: **4.5** A
